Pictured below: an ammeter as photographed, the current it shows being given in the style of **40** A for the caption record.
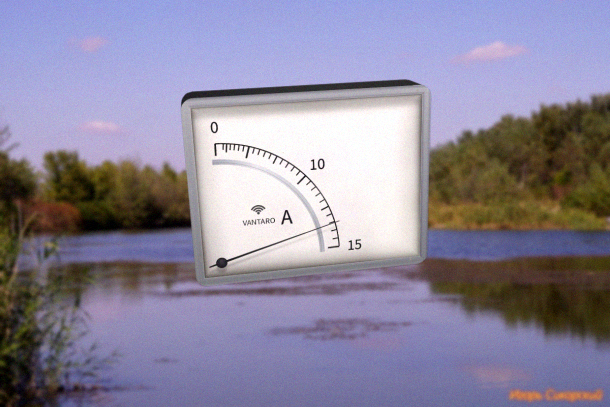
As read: **13.5** A
